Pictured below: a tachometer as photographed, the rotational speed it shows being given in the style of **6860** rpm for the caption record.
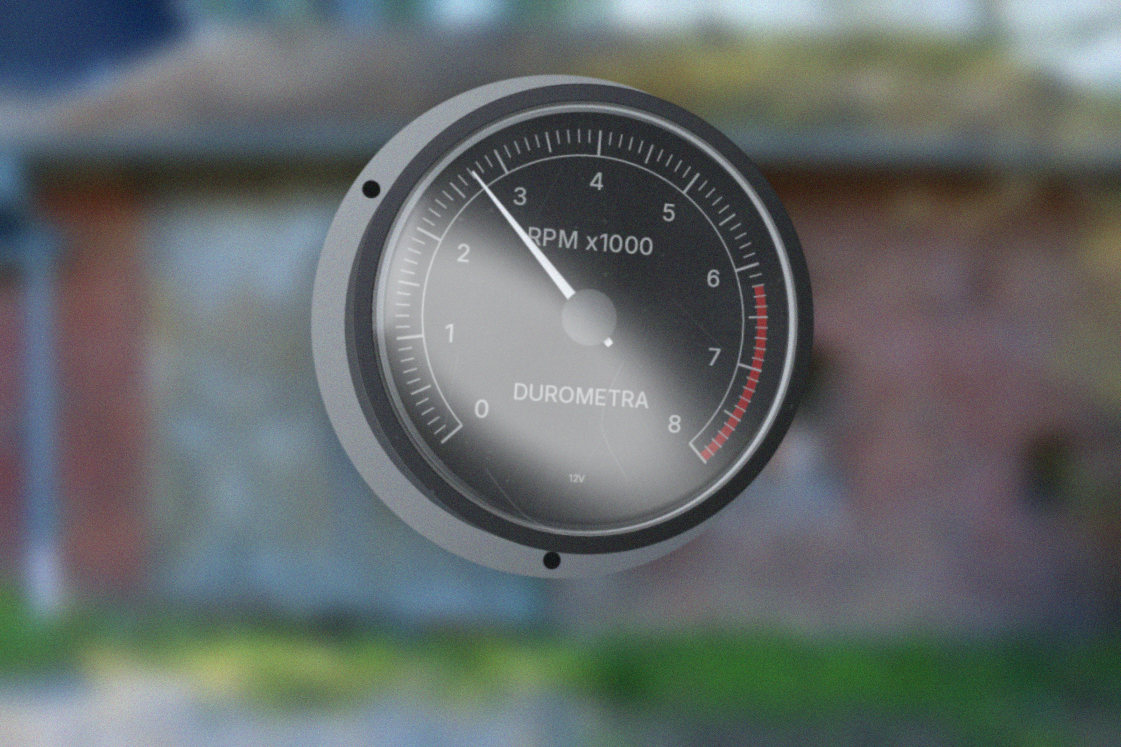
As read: **2700** rpm
